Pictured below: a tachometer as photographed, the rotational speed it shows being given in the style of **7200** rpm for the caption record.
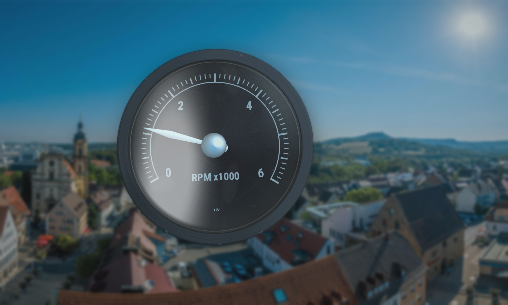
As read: **1100** rpm
